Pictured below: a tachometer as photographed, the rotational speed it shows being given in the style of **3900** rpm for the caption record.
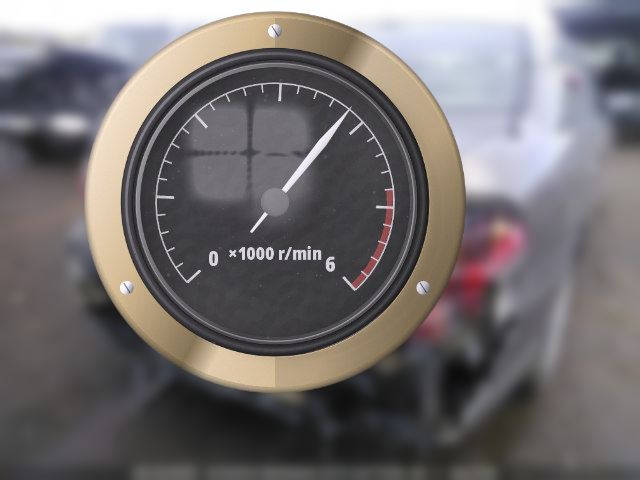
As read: **3800** rpm
